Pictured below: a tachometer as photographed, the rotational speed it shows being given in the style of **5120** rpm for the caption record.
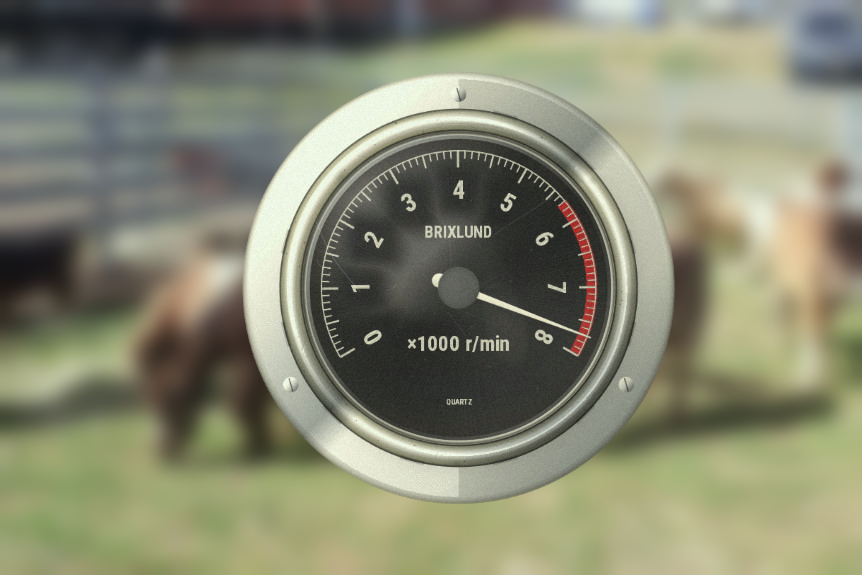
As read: **7700** rpm
